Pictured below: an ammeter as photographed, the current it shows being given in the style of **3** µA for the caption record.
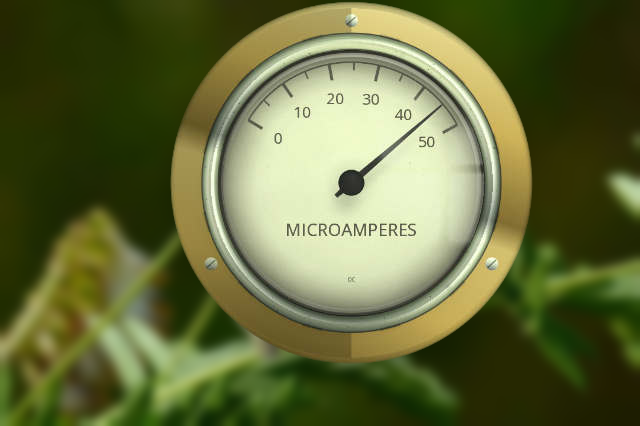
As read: **45** µA
